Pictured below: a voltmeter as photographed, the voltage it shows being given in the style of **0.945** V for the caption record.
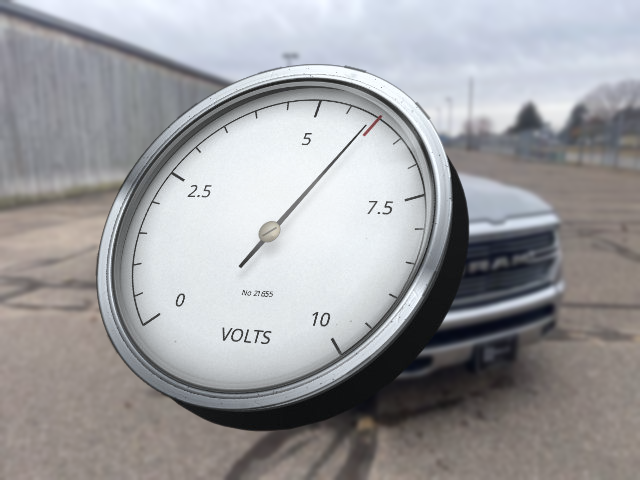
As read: **6** V
